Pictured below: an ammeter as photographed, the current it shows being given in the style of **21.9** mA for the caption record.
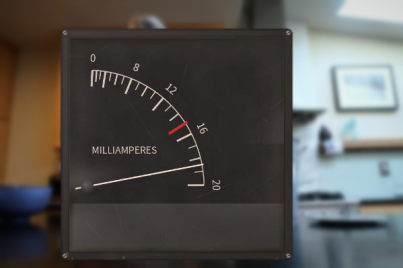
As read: **18.5** mA
